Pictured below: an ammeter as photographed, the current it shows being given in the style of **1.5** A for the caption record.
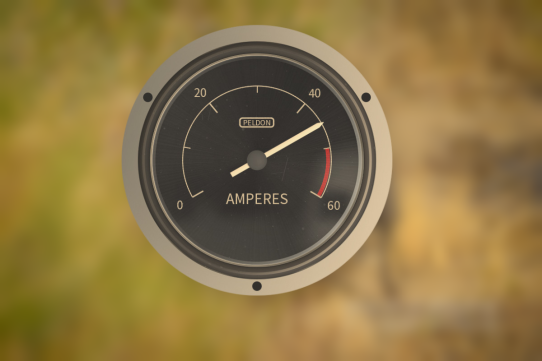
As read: **45** A
